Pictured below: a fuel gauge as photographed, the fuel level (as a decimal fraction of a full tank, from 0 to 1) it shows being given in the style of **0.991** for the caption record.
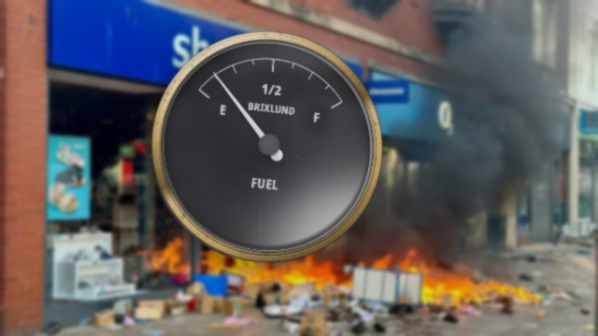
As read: **0.125**
